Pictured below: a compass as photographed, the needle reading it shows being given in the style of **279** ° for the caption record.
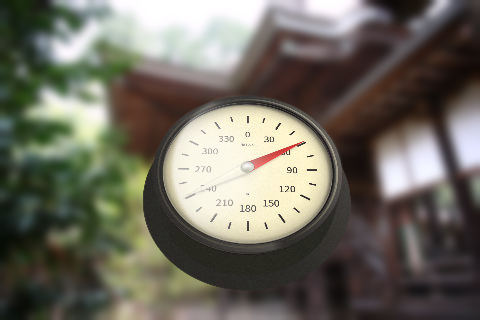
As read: **60** °
